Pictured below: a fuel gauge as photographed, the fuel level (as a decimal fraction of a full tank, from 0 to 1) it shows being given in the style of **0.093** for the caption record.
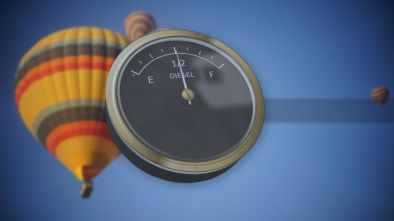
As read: **0.5**
